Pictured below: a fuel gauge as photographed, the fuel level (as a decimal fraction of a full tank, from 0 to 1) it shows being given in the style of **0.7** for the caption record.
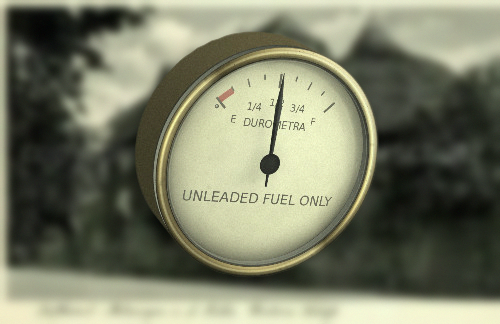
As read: **0.5**
